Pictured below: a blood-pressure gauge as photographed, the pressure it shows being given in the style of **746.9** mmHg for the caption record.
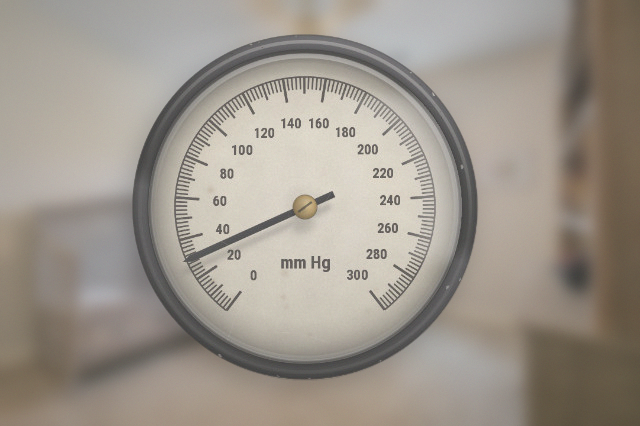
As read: **30** mmHg
